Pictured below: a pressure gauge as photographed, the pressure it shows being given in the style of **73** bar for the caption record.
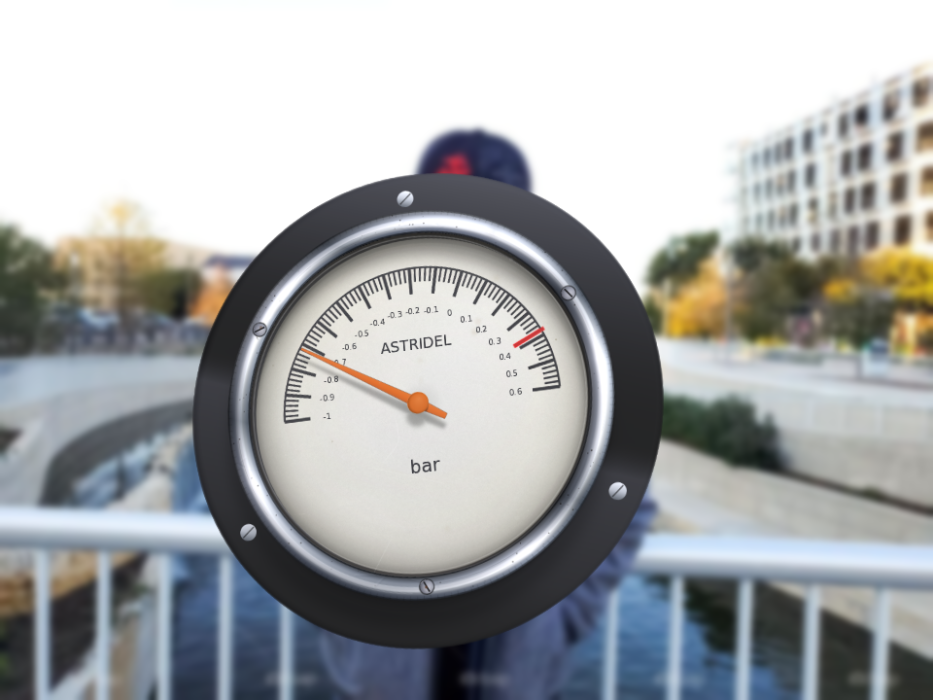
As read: **-0.72** bar
